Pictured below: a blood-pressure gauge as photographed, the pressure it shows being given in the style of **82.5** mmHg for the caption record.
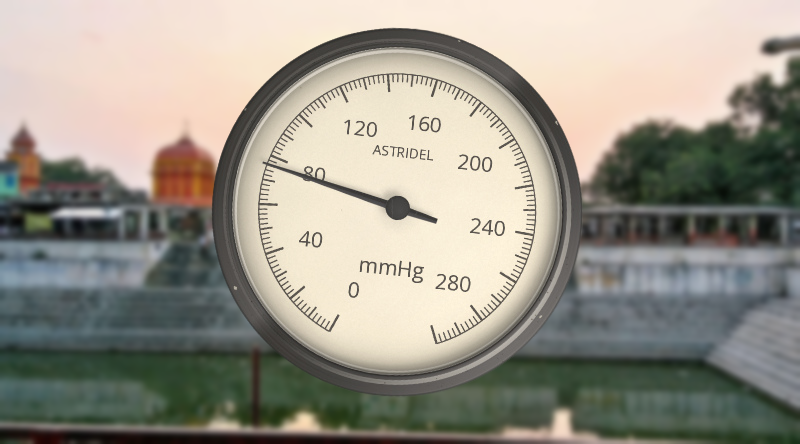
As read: **76** mmHg
